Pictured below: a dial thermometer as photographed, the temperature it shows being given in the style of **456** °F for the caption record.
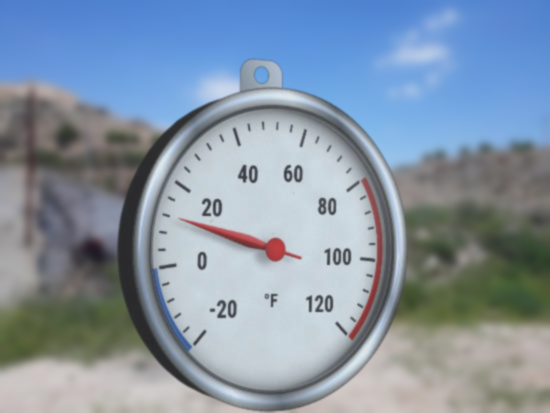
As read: **12** °F
